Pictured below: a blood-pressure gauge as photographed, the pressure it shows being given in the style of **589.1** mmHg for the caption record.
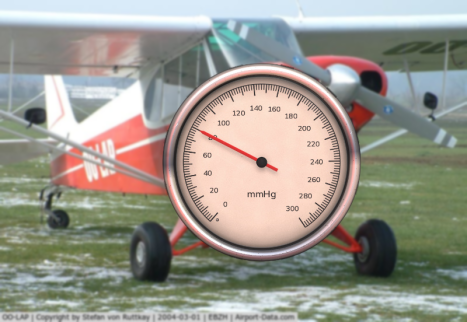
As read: **80** mmHg
